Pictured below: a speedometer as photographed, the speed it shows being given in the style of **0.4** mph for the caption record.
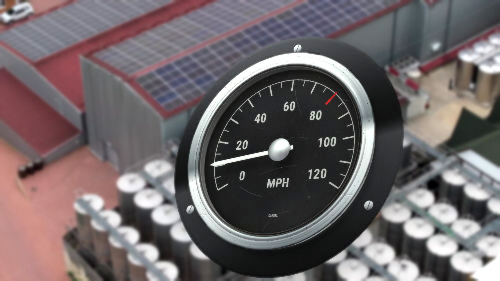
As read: **10** mph
